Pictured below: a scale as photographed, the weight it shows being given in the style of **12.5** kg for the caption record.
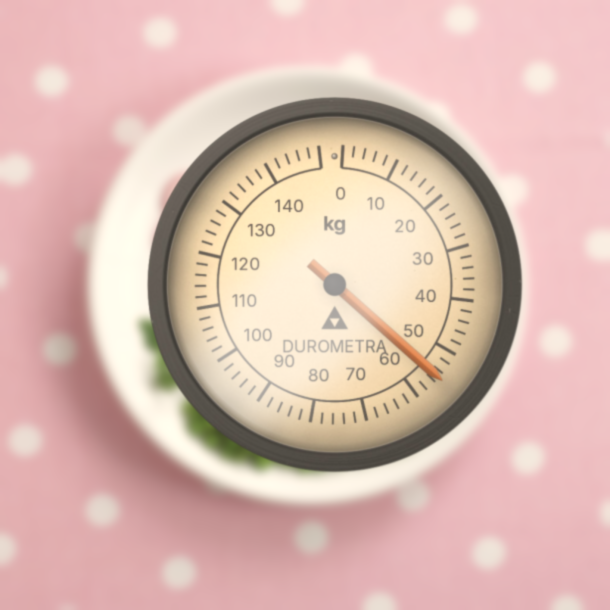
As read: **55** kg
